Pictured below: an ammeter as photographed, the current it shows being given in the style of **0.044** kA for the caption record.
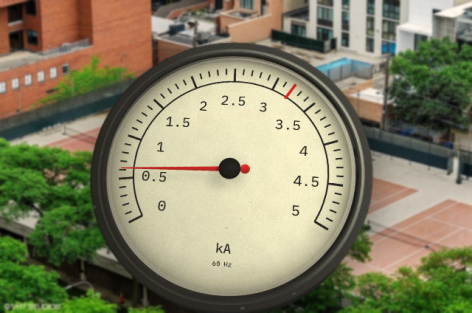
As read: **0.6** kA
